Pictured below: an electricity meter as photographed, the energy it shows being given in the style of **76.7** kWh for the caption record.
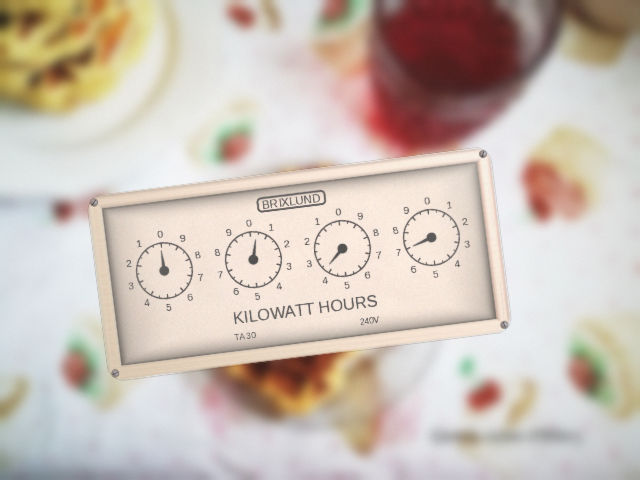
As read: **37** kWh
